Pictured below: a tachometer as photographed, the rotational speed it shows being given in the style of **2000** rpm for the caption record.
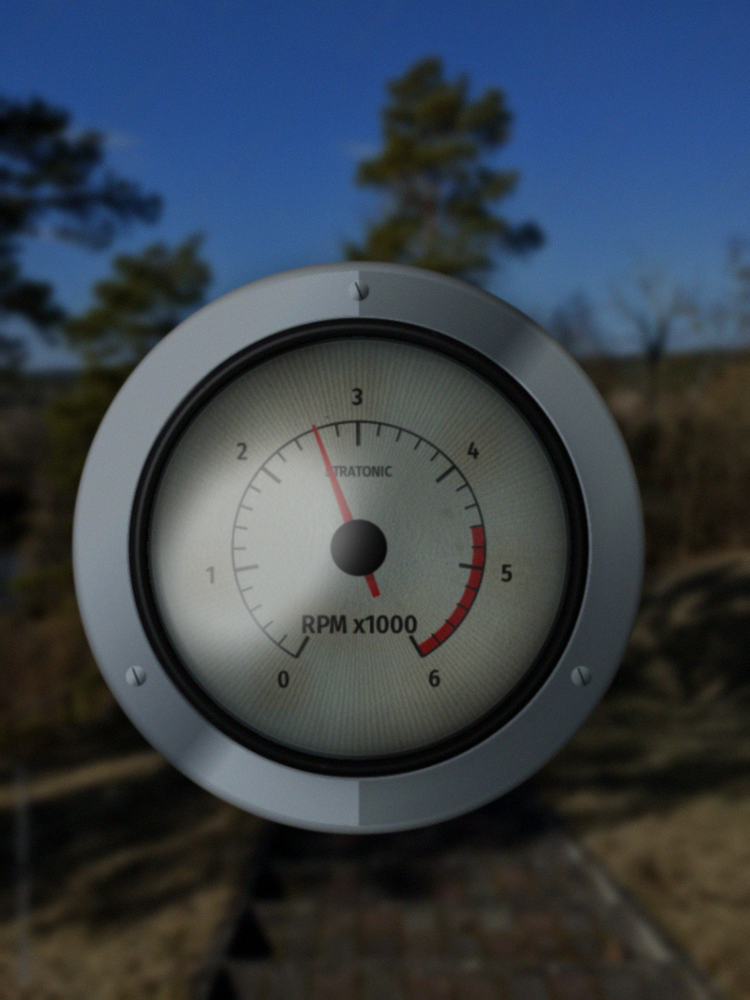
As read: **2600** rpm
